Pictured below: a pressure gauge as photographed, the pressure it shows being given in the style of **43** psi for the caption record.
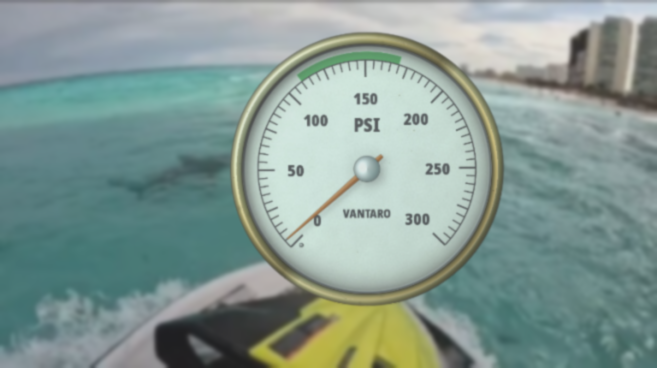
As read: **5** psi
